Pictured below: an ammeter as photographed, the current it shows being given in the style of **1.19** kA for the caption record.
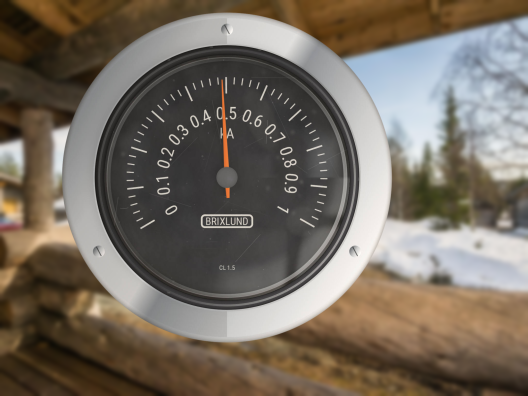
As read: **0.49** kA
